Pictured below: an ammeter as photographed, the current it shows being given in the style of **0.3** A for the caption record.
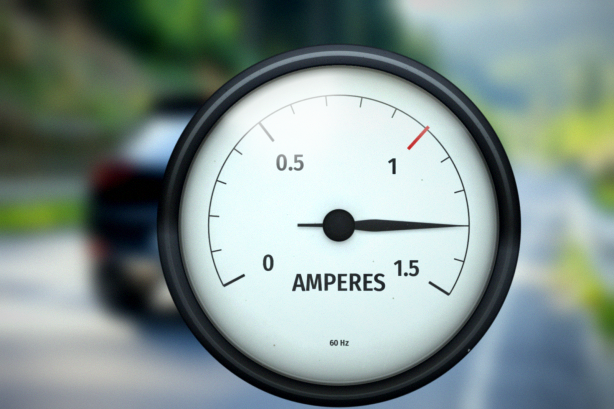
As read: **1.3** A
